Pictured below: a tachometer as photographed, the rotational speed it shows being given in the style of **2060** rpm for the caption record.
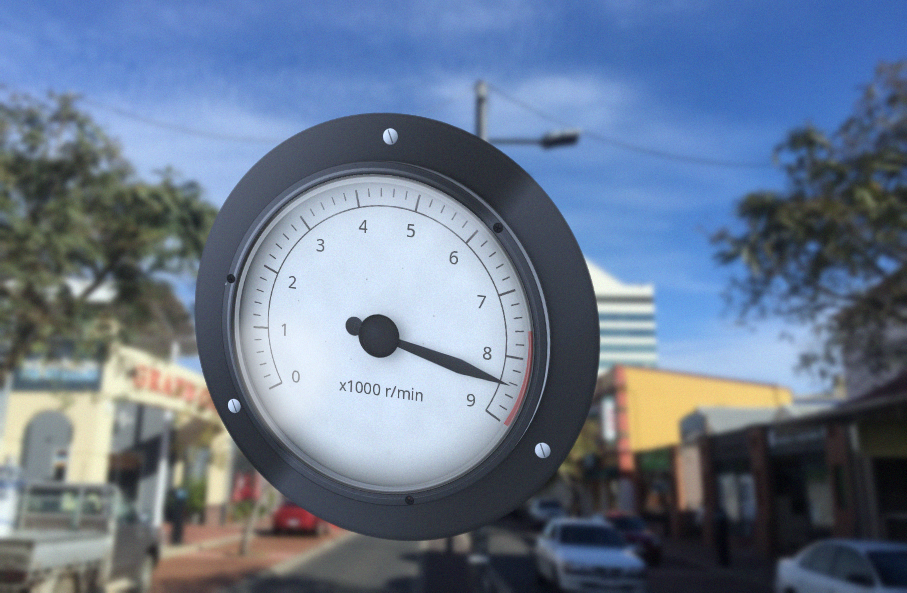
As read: **8400** rpm
